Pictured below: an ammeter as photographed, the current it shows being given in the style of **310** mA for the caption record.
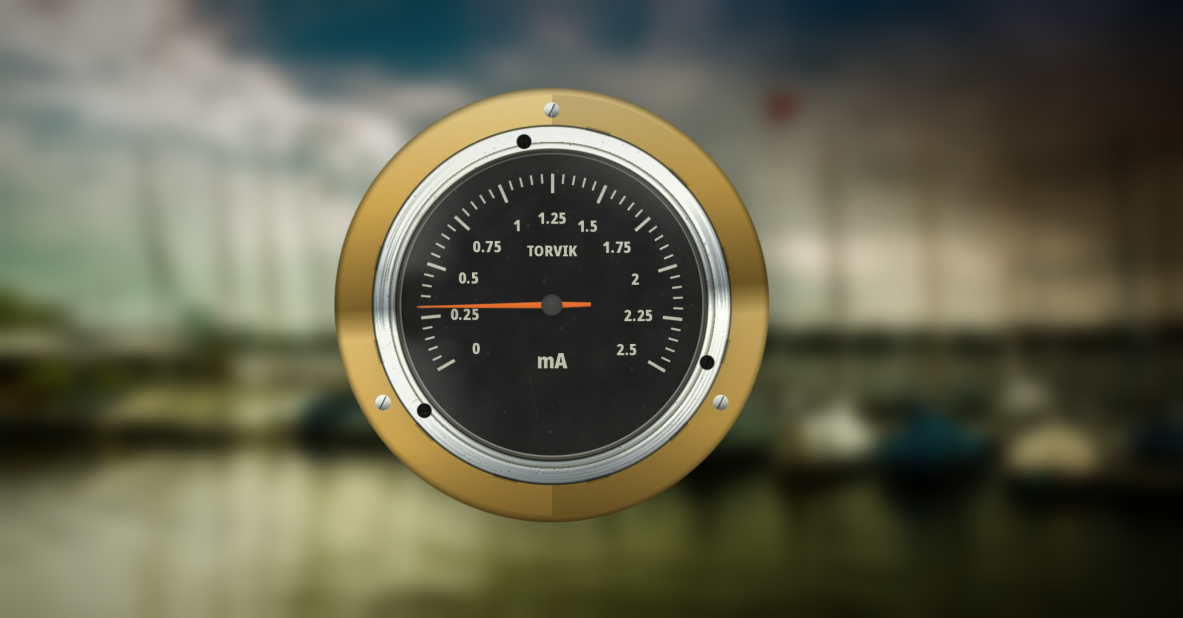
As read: **0.3** mA
